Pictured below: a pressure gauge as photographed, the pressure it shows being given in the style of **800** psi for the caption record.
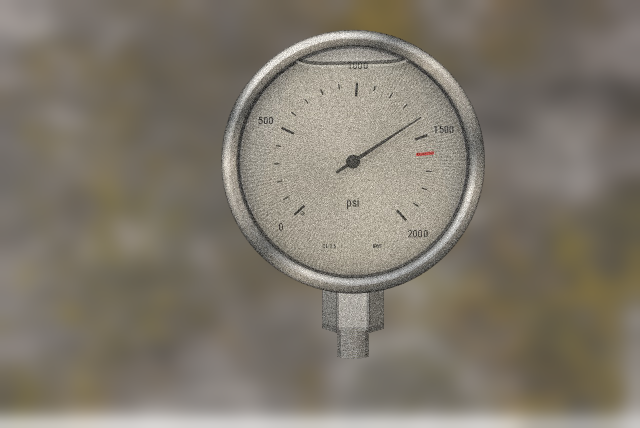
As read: **1400** psi
